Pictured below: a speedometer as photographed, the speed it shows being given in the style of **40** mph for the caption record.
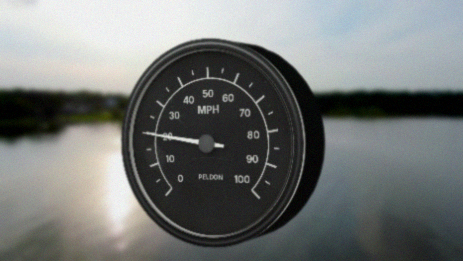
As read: **20** mph
